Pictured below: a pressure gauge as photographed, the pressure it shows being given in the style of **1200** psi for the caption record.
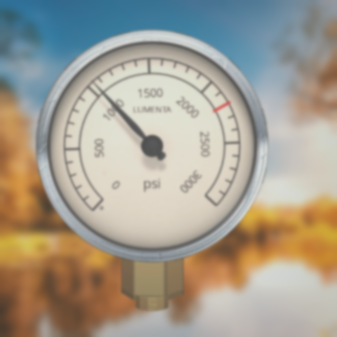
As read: **1050** psi
